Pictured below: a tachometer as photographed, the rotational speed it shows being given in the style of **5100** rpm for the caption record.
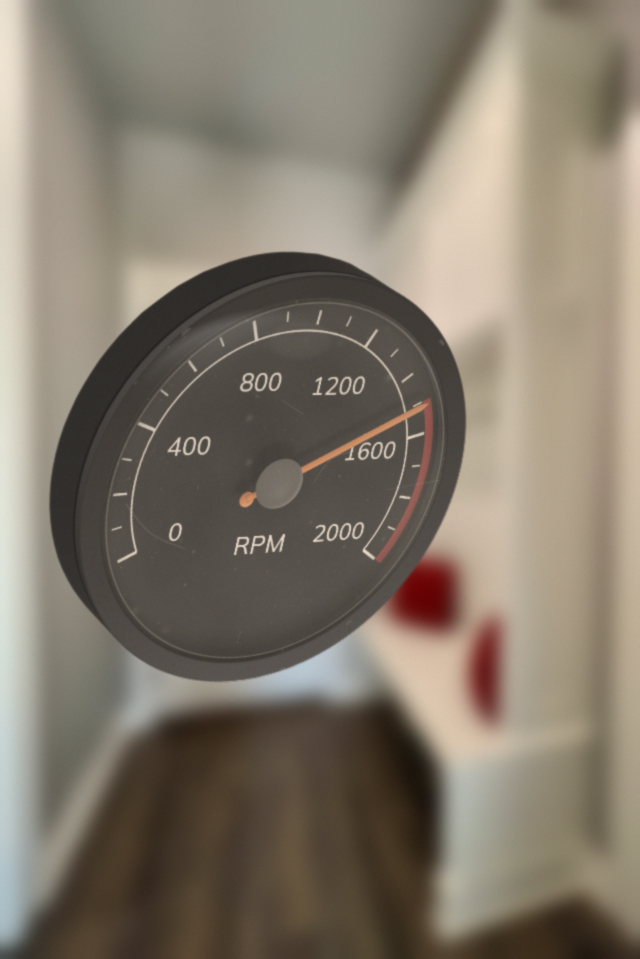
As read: **1500** rpm
